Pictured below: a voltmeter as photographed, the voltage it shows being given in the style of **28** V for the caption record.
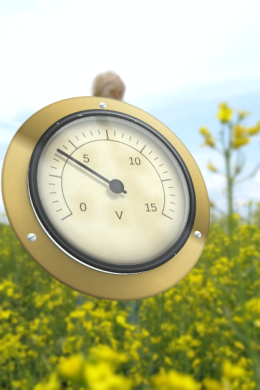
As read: **4** V
